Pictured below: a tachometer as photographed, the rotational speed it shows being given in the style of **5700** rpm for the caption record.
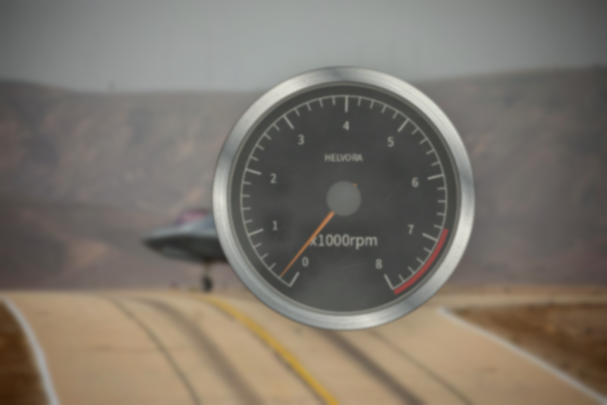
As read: **200** rpm
